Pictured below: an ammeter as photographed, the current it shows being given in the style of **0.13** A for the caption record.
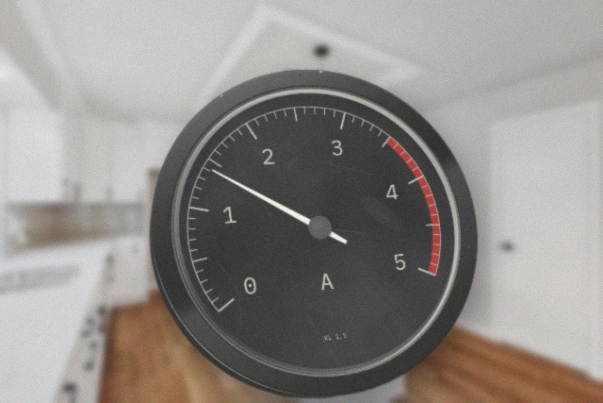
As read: **1.4** A
